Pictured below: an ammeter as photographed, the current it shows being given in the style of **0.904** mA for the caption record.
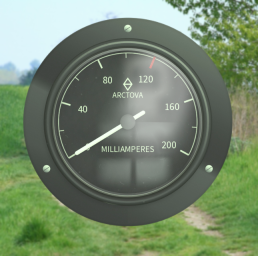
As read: **0** mA
